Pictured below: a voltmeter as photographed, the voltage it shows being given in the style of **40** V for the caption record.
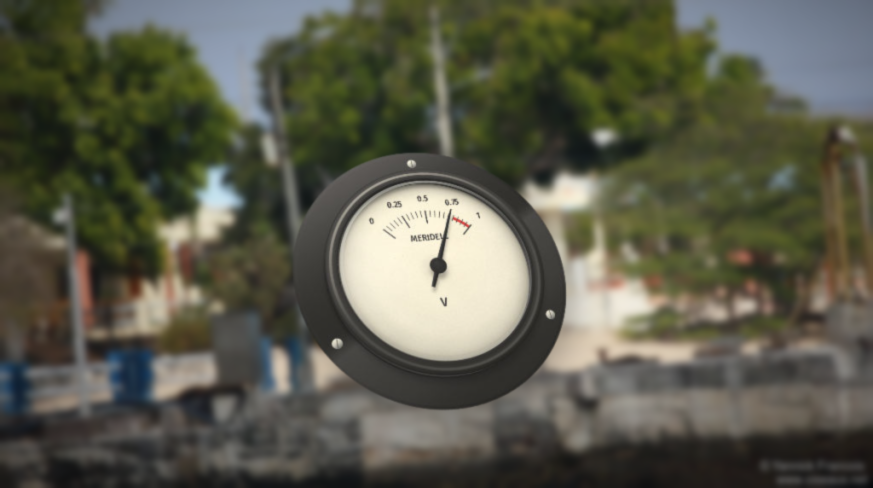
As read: **0.75** V
